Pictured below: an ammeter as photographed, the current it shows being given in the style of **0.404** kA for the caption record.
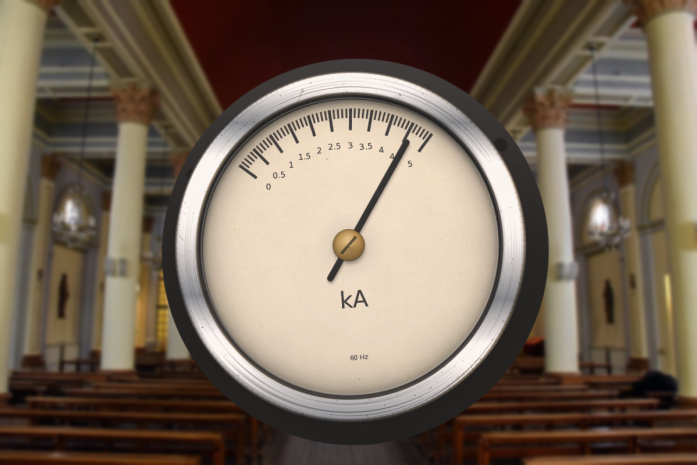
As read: **4.6** kA
